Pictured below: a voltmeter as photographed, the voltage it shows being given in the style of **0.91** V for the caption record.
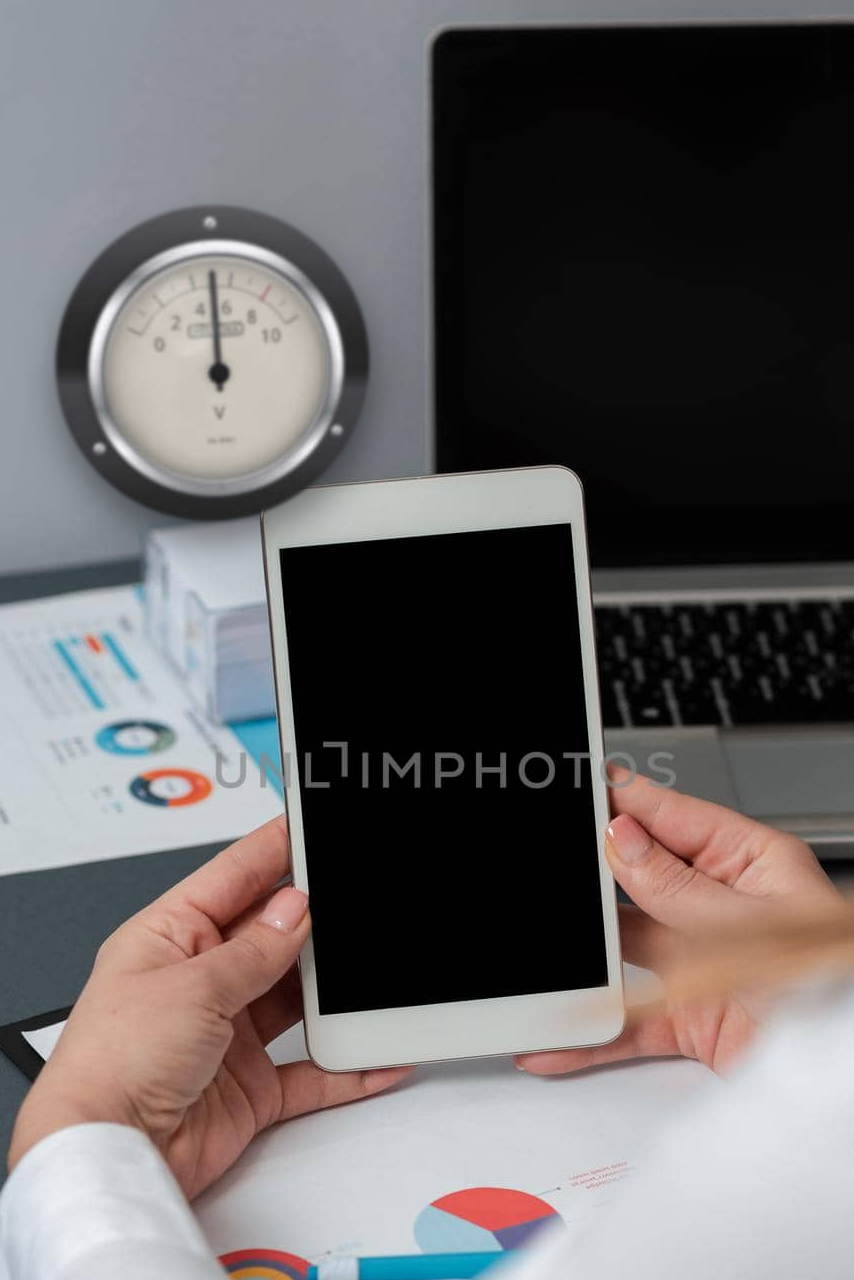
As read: **5** V
